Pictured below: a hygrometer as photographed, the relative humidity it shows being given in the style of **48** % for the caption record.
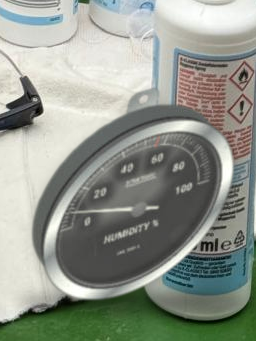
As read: **10** %
